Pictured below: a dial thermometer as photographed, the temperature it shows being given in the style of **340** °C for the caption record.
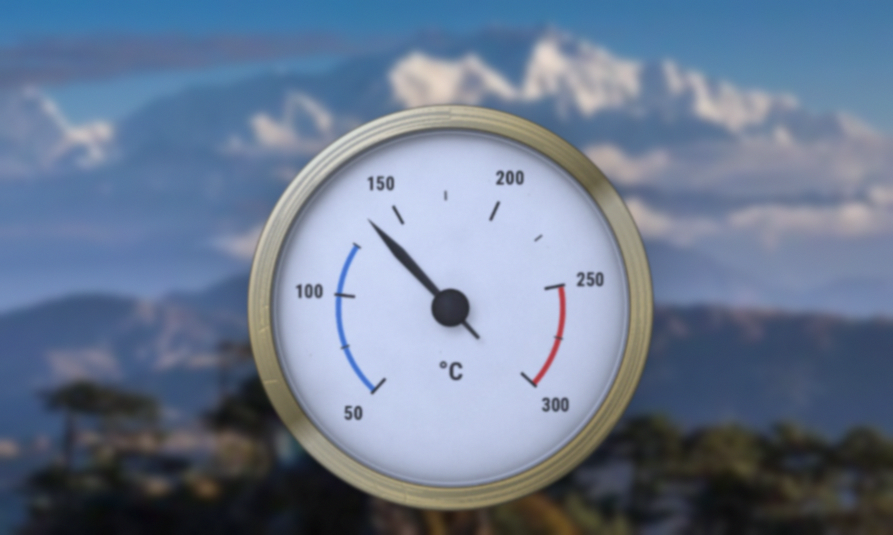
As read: **137.5** °C
